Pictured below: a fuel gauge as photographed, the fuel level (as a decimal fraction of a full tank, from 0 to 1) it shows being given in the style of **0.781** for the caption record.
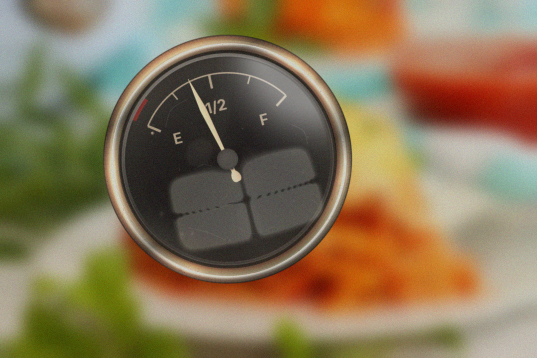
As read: **0.375**
